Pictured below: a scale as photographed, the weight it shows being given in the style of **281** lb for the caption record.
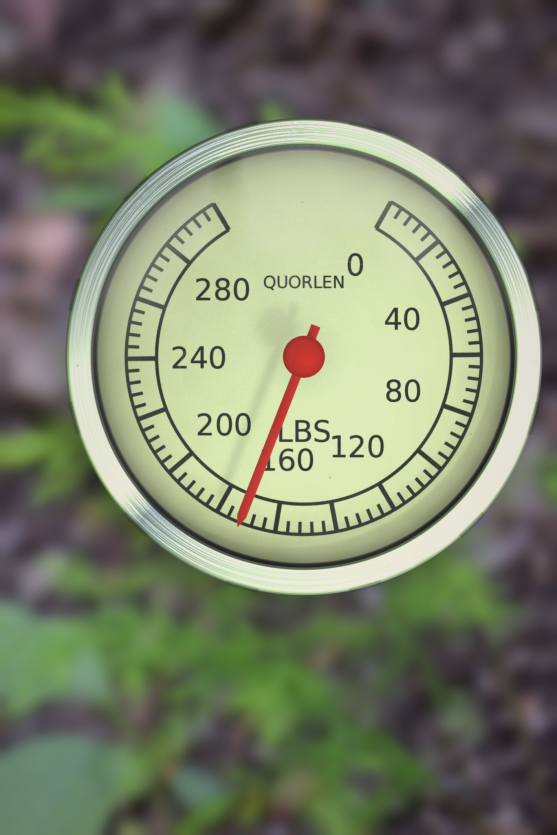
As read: **172** lb
